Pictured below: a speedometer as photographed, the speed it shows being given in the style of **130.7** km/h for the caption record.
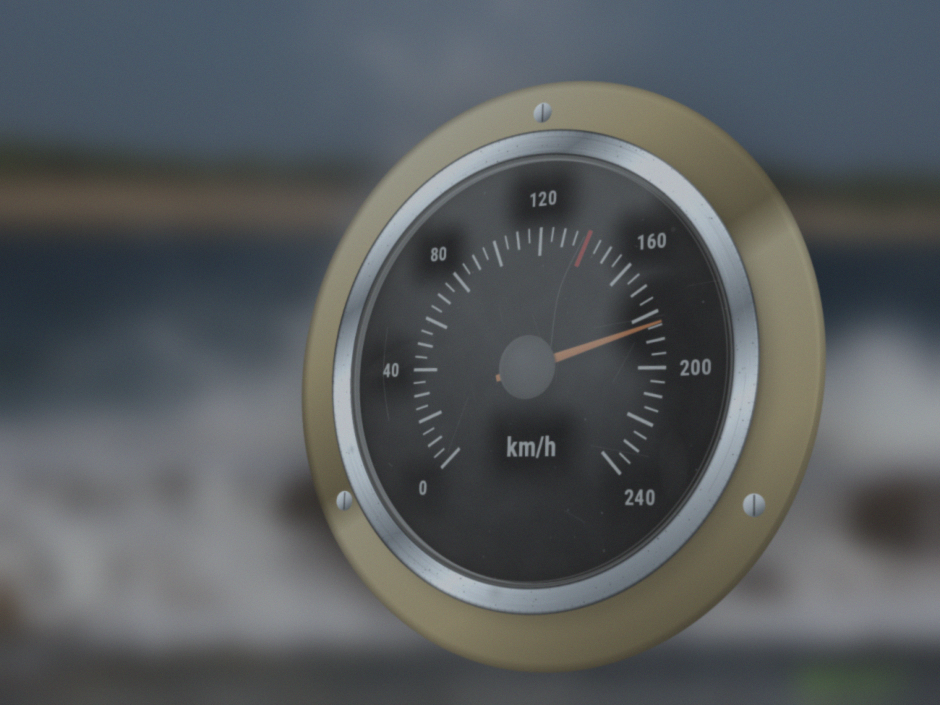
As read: **185** km/h
